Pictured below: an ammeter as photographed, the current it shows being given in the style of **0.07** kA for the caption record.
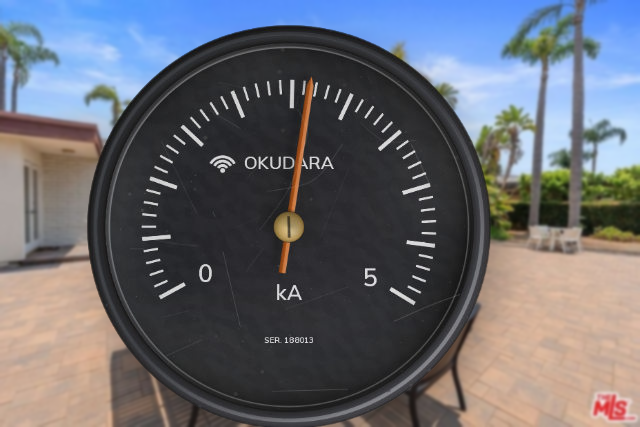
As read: **2.65** kA
